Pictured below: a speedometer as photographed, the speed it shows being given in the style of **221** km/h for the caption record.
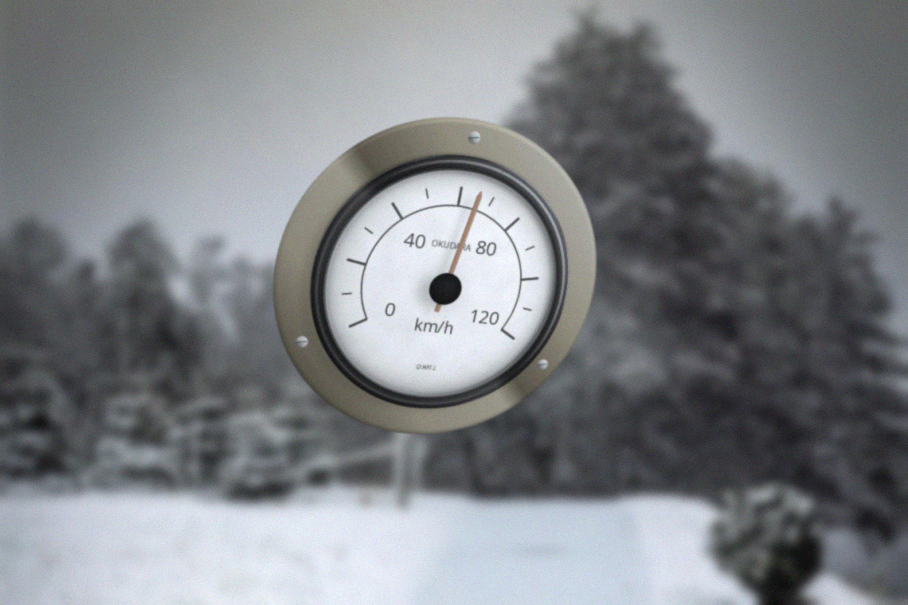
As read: **65** km/h
